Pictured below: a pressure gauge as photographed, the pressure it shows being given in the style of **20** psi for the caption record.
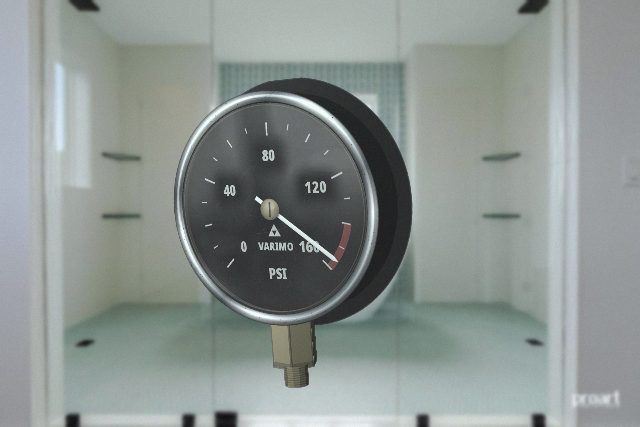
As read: **155** psi
